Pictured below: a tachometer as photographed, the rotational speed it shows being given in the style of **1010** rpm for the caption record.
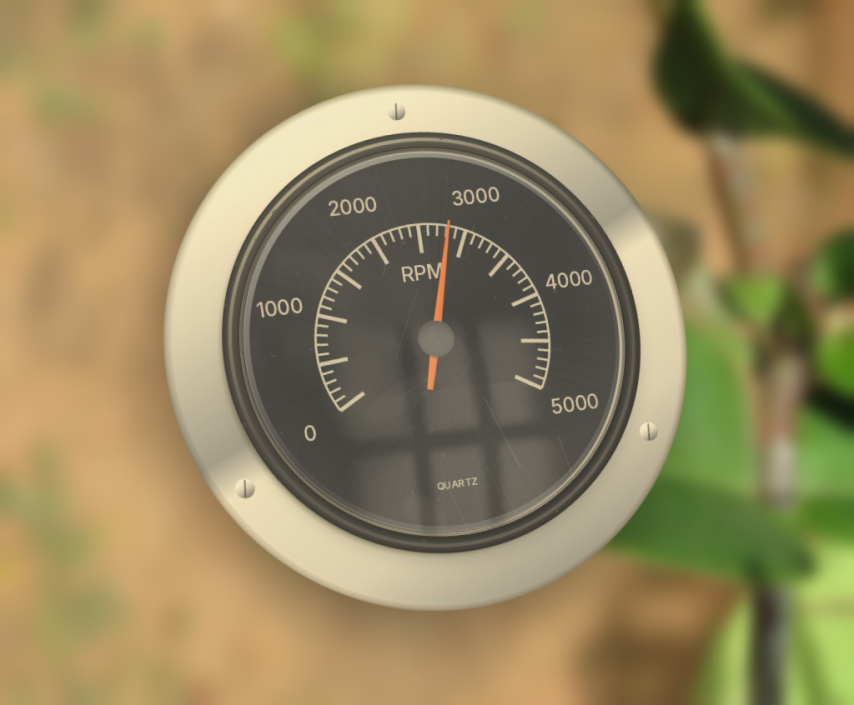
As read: **2800** rpm
